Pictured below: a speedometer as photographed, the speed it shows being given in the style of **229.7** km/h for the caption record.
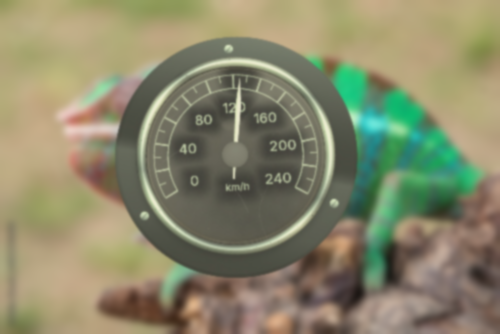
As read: **125** km/h
